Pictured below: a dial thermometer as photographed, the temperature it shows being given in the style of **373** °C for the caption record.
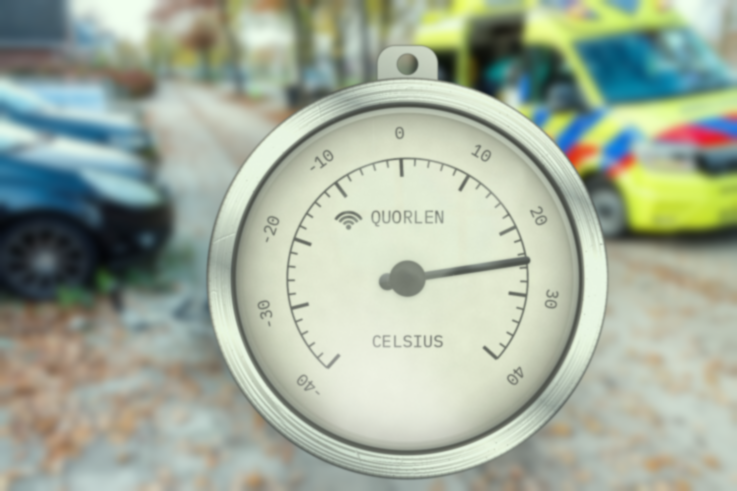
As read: **25** °C
